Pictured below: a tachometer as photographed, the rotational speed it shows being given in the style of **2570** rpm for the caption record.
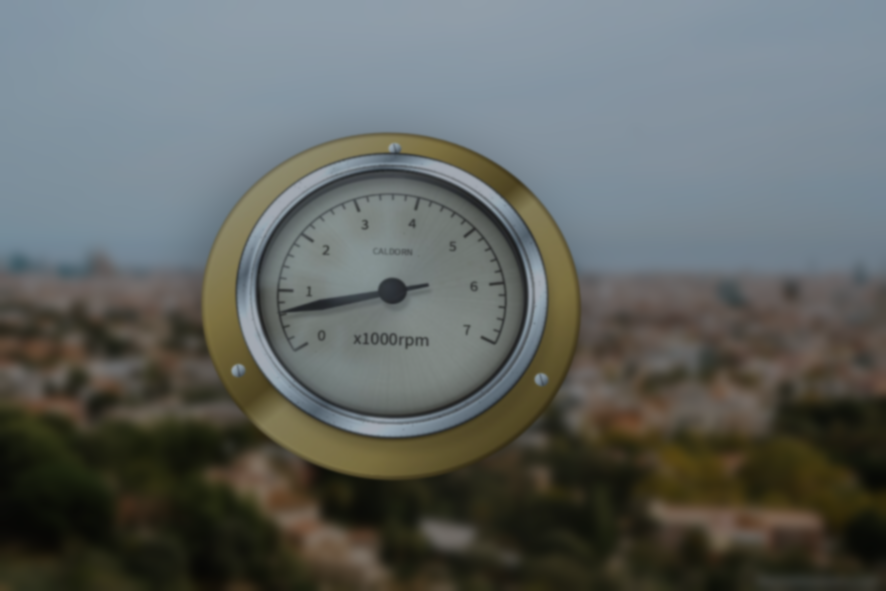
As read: **600** rpm
